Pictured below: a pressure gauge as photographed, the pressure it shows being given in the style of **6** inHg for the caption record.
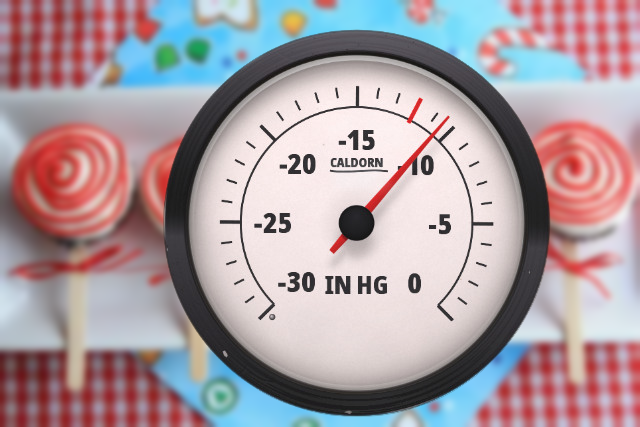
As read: **-10.5** inHg
